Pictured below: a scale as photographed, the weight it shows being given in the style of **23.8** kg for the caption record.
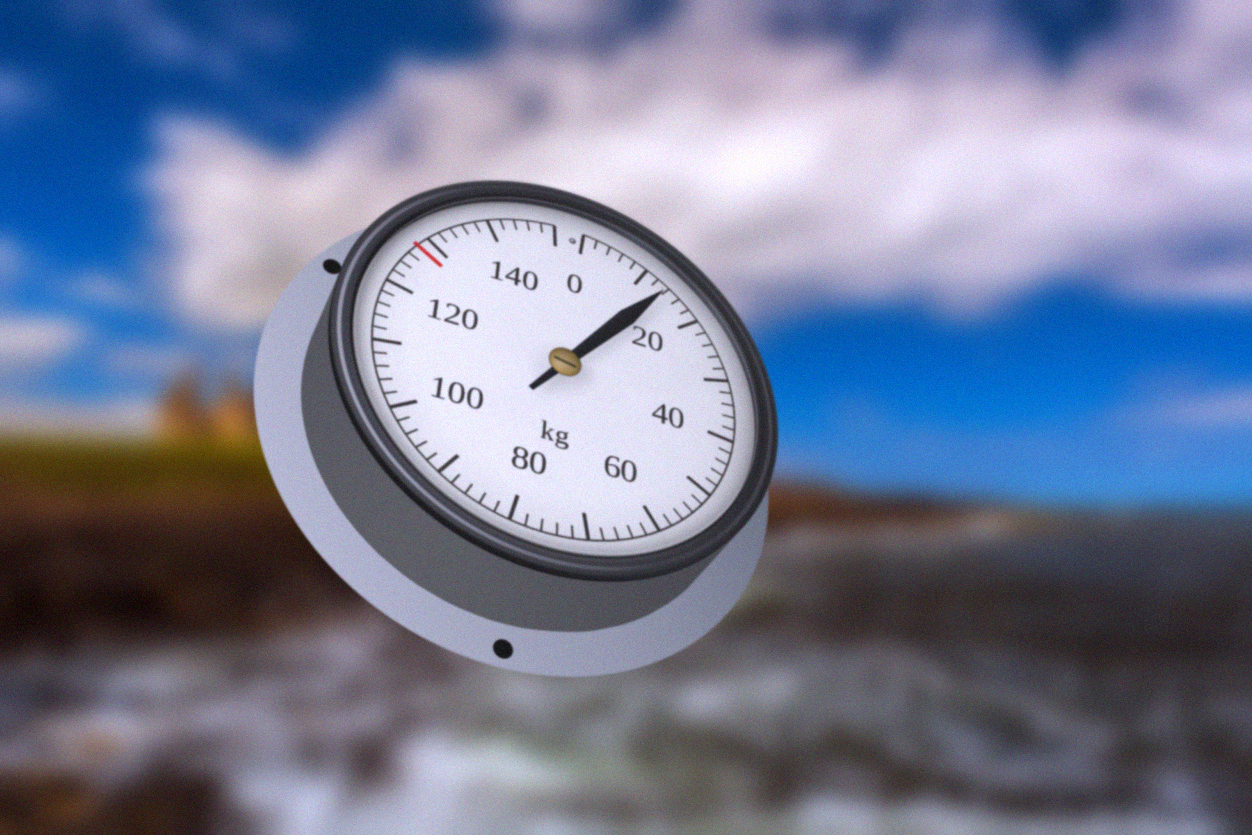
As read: **14** kg
